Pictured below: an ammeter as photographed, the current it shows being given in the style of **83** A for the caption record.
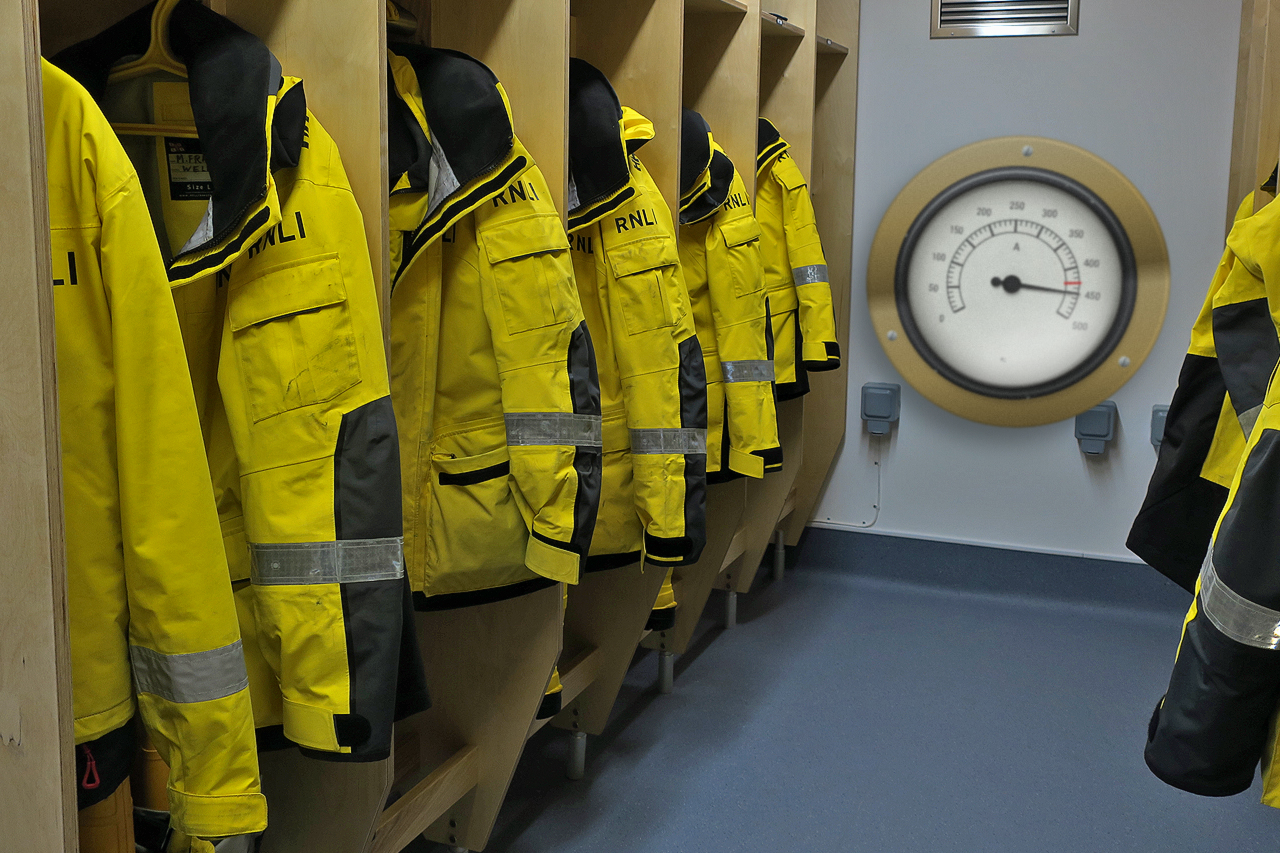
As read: **450** A
